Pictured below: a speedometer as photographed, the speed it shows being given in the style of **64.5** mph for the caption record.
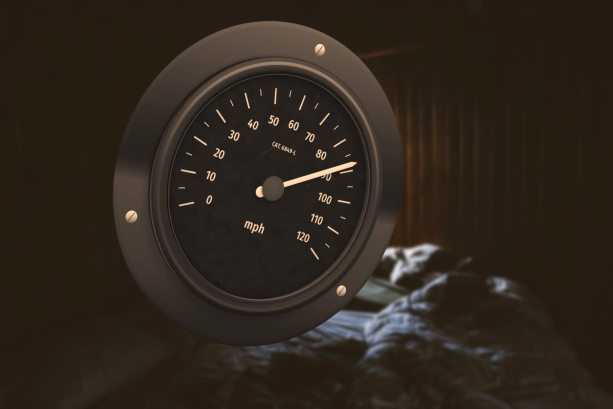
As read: **87.5** mph
